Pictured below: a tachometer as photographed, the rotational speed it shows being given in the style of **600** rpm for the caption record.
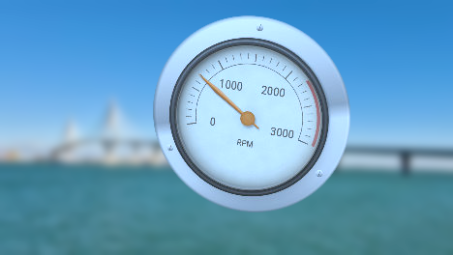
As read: **700** rpm
